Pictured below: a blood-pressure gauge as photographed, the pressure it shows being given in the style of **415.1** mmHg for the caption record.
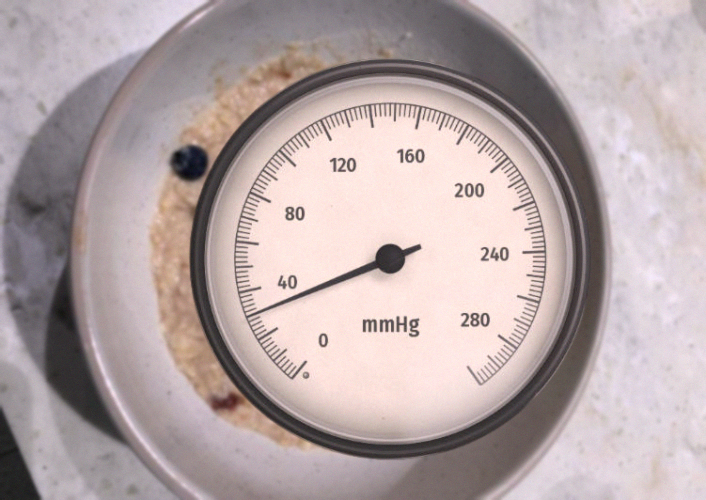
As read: **30** mmHg
